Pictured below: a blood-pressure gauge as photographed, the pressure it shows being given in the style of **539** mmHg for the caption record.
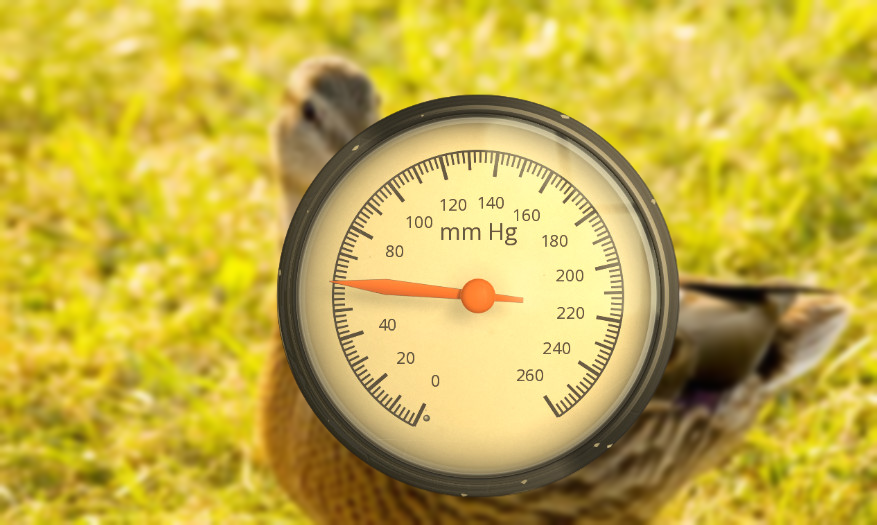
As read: **60** mmHg
